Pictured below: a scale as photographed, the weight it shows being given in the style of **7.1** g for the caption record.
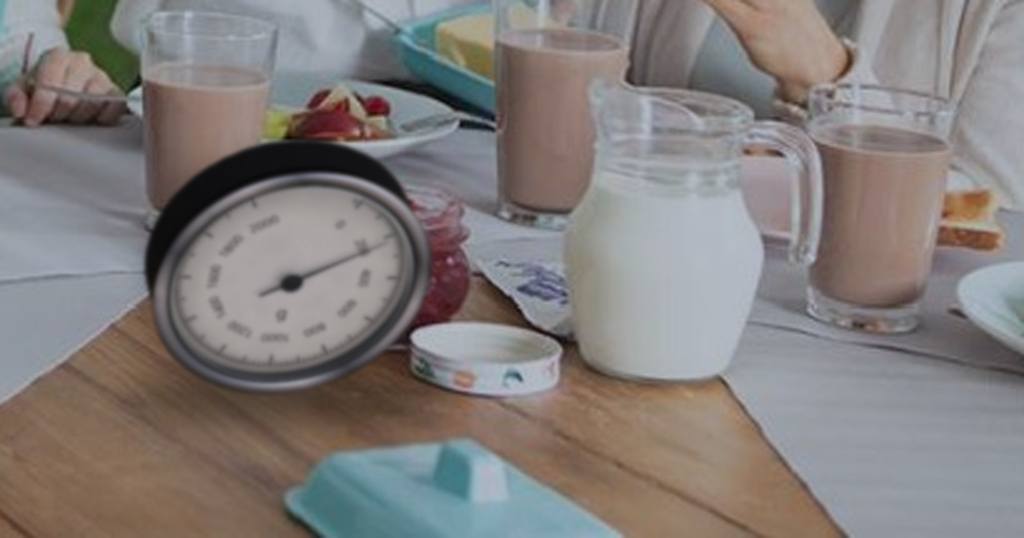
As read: **200** g
